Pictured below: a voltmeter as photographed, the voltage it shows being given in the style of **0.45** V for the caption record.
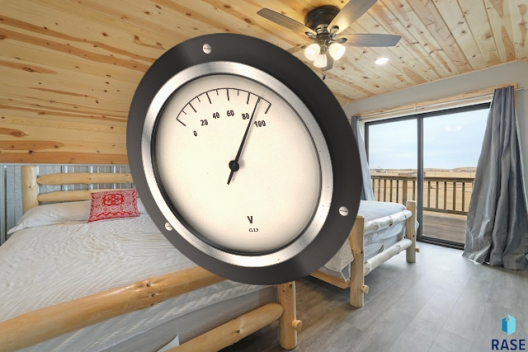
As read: **90** V
